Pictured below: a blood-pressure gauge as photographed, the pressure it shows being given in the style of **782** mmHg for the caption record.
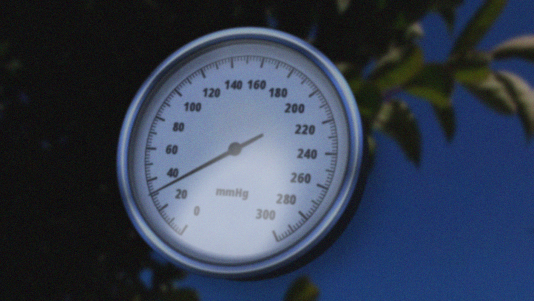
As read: **30** mmHg
